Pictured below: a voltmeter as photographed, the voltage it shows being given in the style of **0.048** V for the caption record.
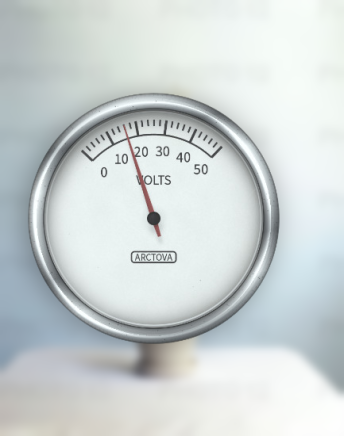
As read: **16** V
